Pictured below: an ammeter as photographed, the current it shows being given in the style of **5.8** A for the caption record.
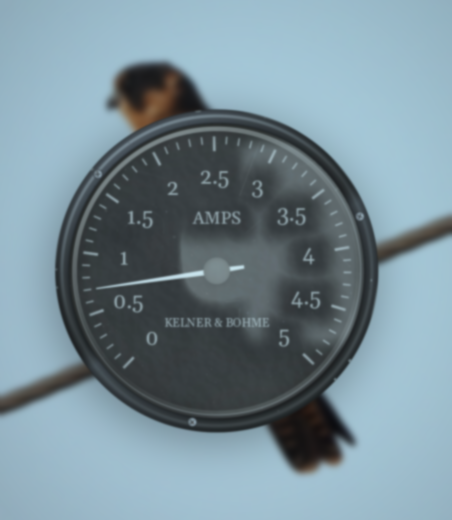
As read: **0.7** A
